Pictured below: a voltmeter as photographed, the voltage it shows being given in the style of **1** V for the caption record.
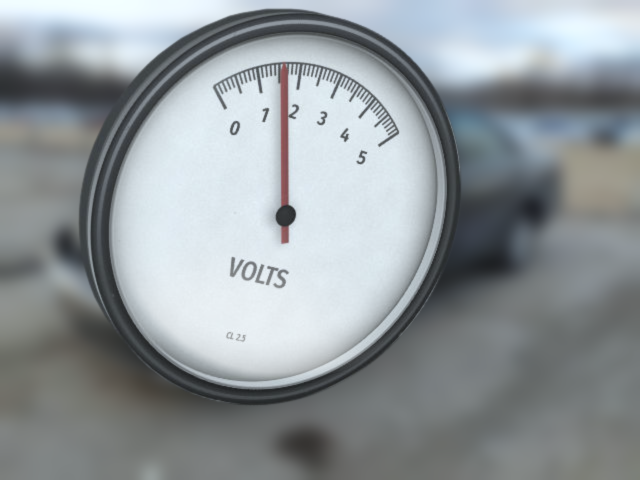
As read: **1.5** V
